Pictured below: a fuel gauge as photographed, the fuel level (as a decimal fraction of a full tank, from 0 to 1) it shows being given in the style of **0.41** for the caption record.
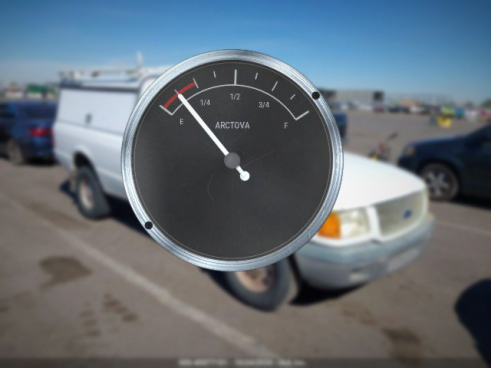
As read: **0.125**
